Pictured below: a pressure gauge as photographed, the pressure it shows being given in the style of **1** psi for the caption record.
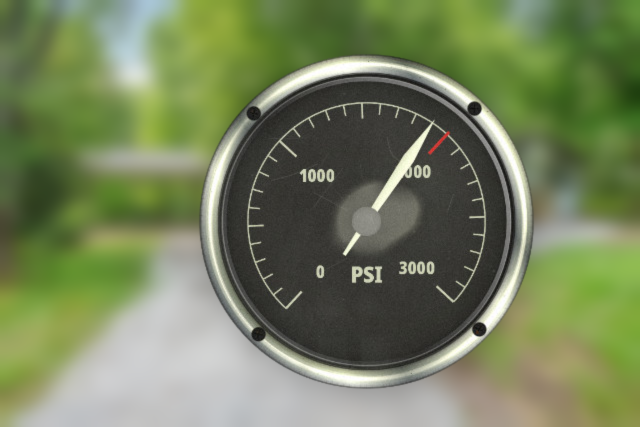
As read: **1900** psi
